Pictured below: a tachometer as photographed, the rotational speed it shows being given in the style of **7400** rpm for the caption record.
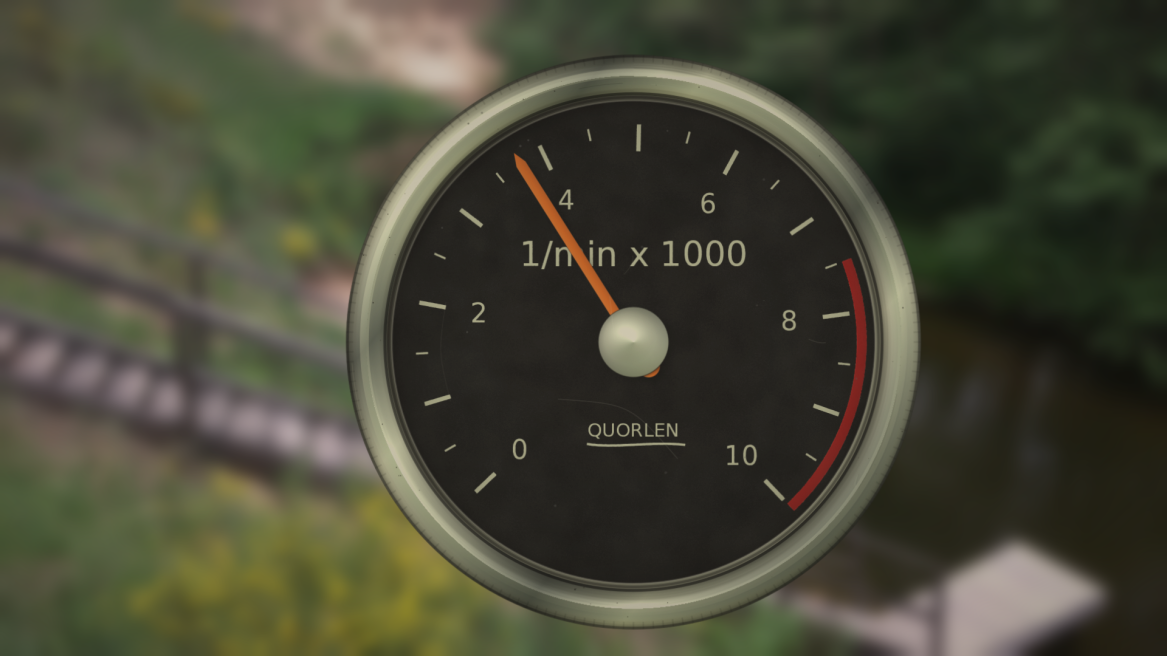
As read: **3750** rpm
